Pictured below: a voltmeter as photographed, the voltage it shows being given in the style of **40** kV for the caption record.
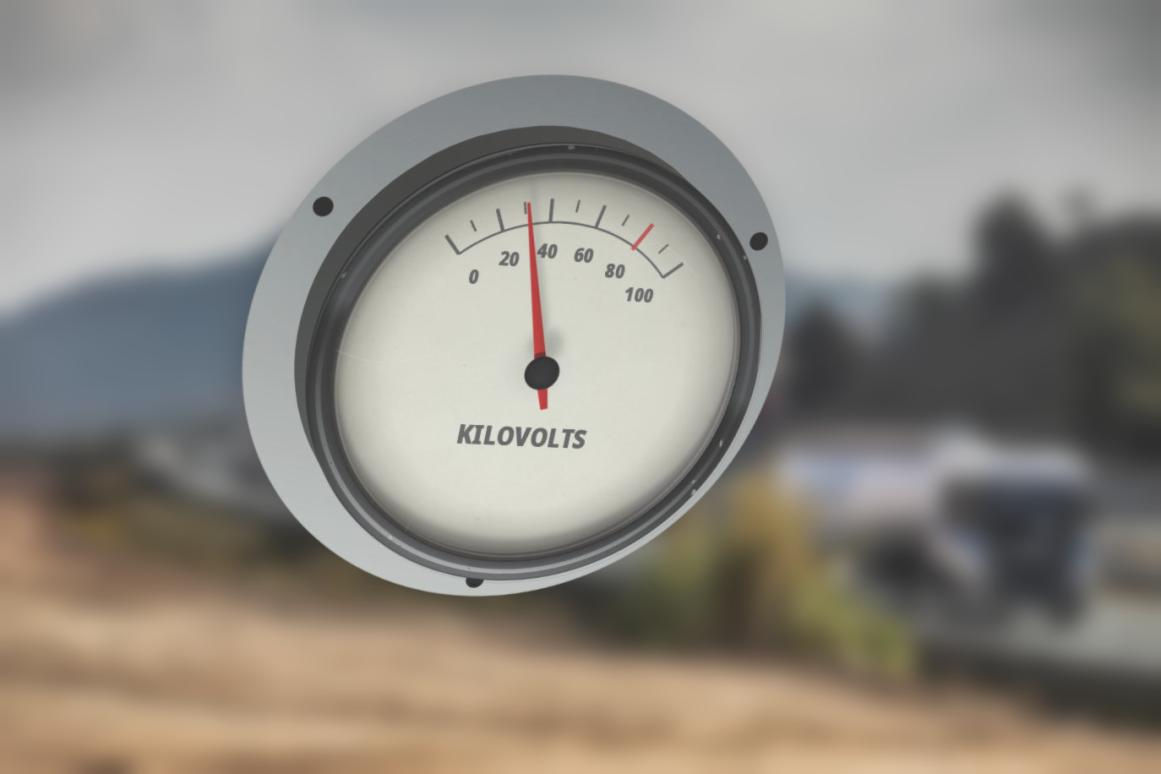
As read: **30** kV
